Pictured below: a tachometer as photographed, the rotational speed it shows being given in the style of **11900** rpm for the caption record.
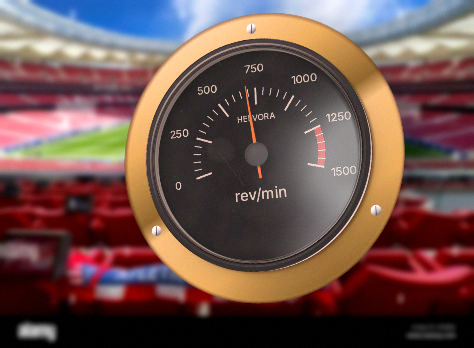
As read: **700** rpm
